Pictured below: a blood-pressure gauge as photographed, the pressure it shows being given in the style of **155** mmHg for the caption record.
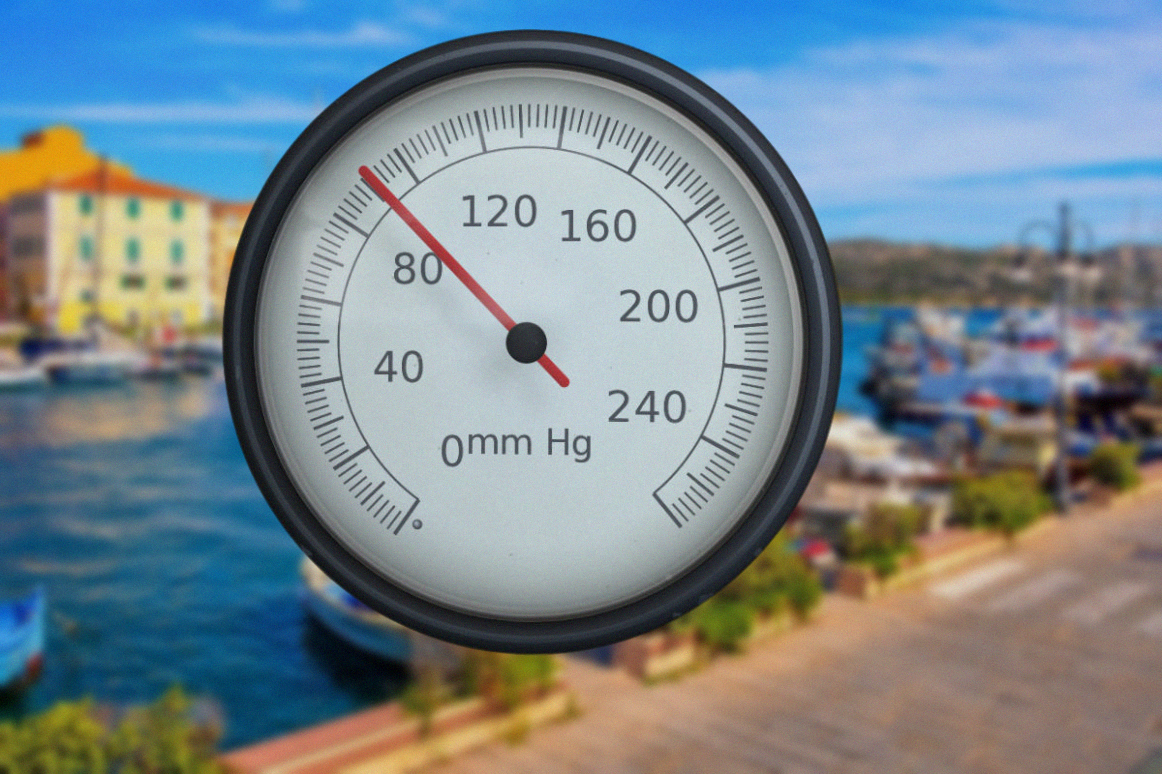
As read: **92** mmHg
